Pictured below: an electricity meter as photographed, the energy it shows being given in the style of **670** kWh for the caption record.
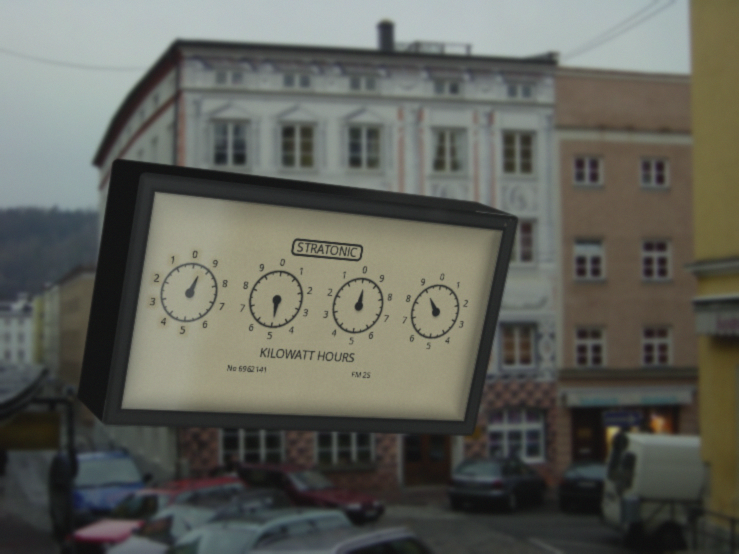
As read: **9499** kWh
